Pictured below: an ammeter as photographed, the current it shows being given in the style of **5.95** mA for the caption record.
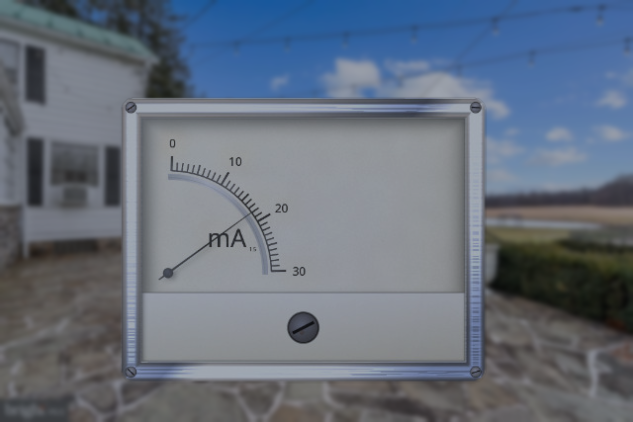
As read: **18** mA
